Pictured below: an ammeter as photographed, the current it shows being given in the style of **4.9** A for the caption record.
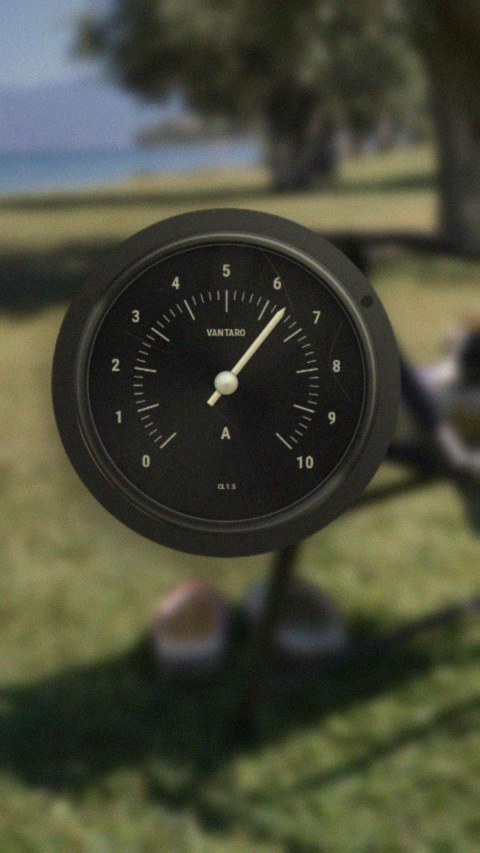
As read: **6.4** A
